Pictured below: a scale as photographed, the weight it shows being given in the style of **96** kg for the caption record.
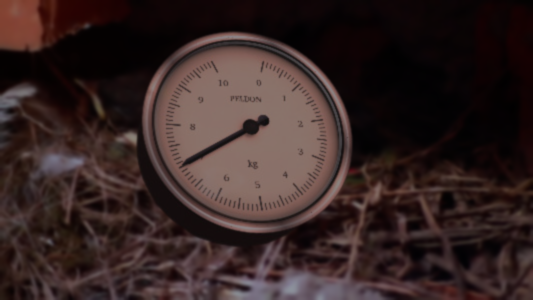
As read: **7** kg
